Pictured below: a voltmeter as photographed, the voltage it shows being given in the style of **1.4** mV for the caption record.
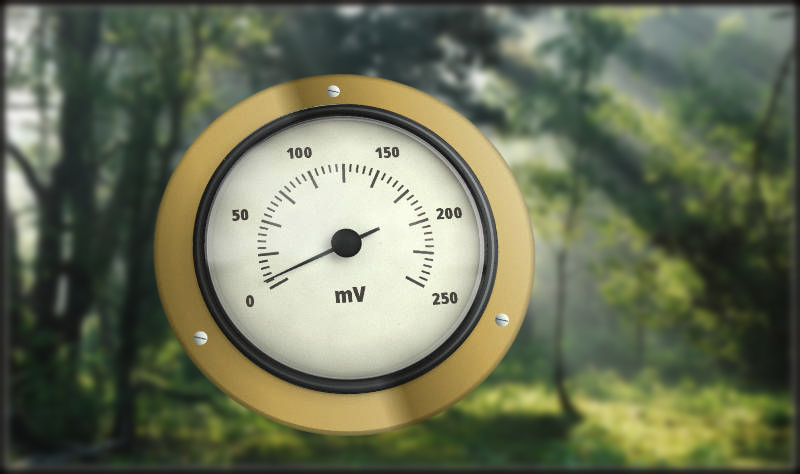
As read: **5** mV
